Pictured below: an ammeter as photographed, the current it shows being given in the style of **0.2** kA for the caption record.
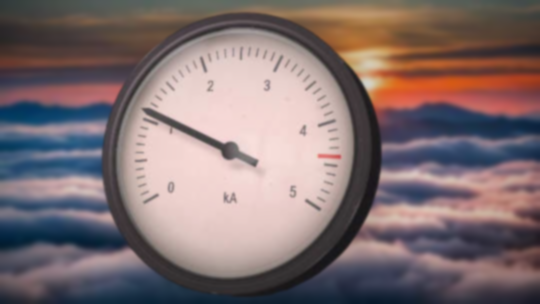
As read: **1.1** kA
